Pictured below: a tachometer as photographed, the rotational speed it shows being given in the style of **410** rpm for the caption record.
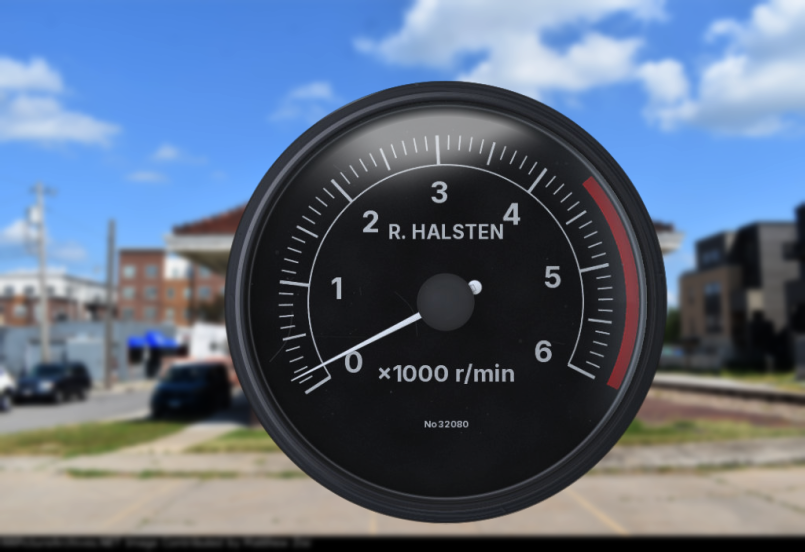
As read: **150** rpm
